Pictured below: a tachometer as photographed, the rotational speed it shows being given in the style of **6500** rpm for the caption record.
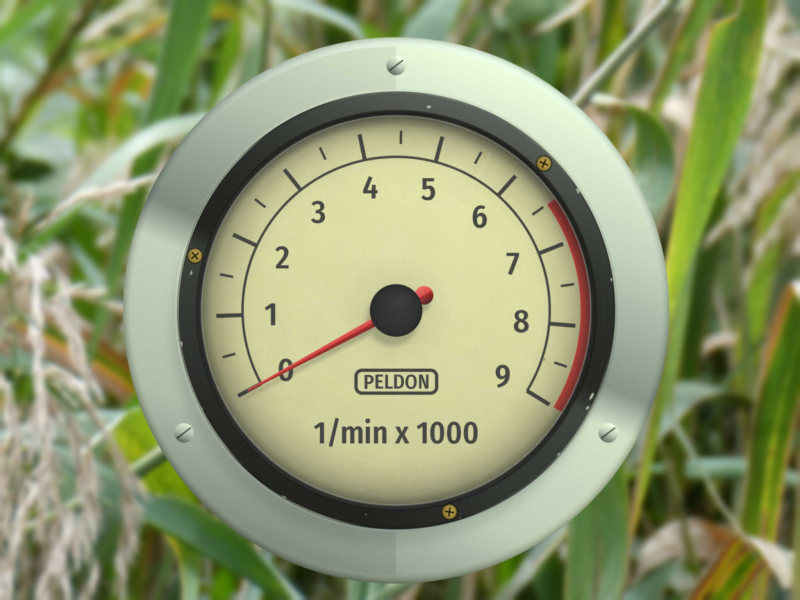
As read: **0** rpm
